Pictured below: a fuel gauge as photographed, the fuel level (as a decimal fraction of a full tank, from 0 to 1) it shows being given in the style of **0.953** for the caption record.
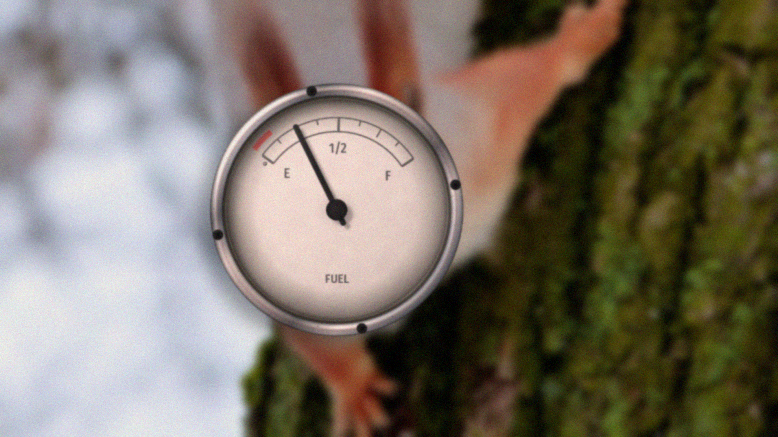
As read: **0.25**
